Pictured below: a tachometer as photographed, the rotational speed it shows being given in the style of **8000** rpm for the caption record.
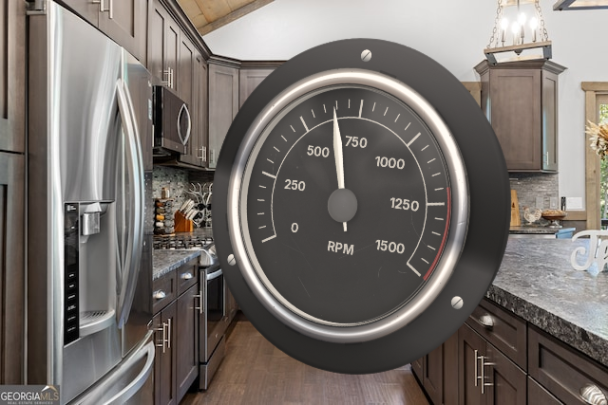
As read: **650** rpm
